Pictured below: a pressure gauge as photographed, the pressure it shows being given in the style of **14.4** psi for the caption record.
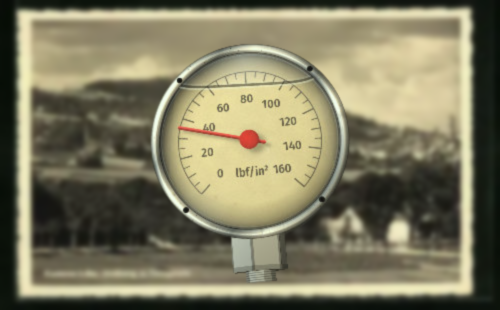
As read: **35** psi
